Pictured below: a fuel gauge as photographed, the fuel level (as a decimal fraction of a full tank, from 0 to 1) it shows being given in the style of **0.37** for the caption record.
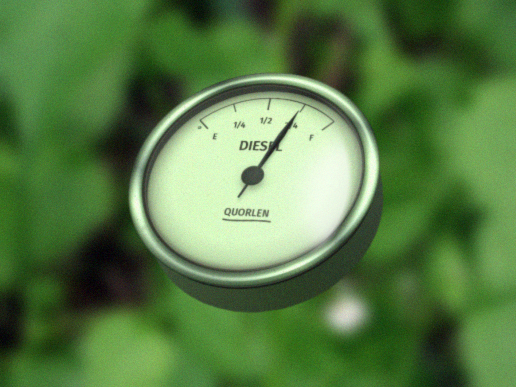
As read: **0.75**
